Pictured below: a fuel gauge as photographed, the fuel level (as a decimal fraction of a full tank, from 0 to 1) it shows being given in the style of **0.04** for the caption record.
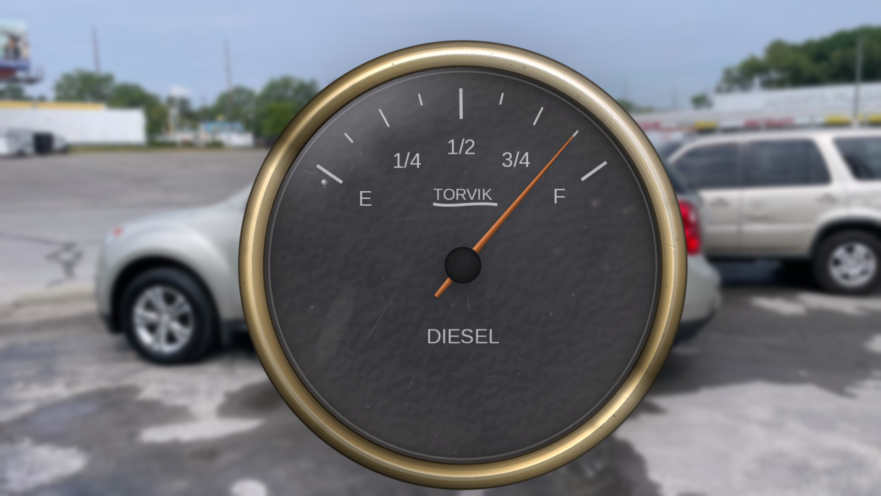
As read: **0.875**
